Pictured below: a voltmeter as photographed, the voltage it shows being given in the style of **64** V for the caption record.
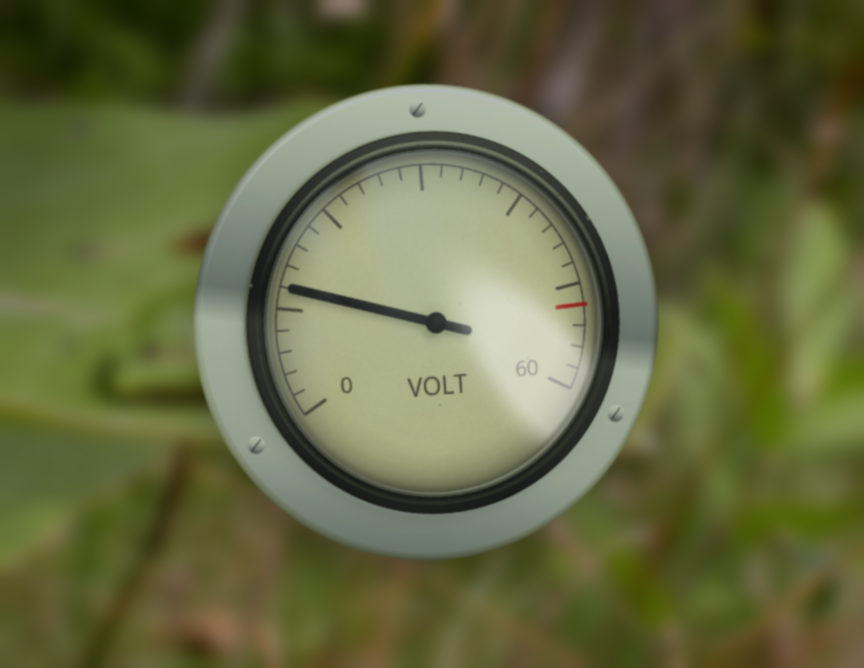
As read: **12** V
